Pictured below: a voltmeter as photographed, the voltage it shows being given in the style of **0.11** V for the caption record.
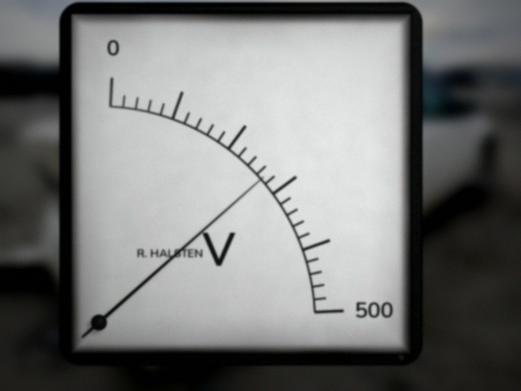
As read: **270** V
